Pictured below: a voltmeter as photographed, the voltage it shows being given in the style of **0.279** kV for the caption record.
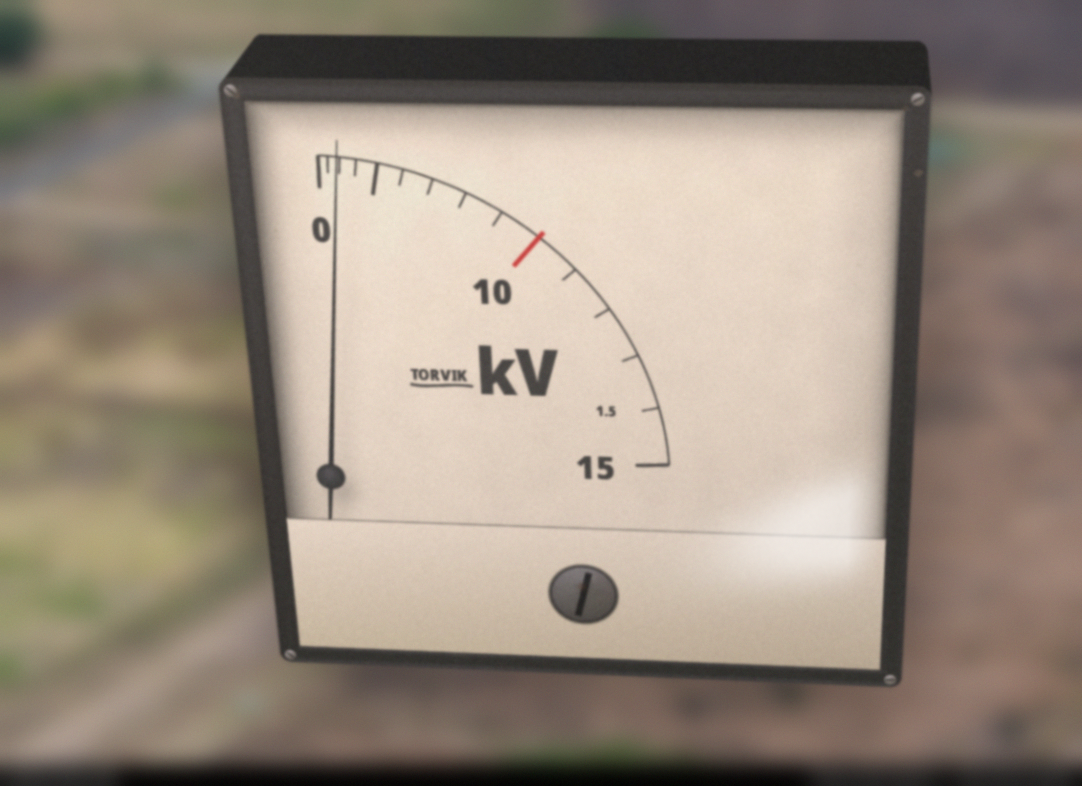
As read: **3** kV
